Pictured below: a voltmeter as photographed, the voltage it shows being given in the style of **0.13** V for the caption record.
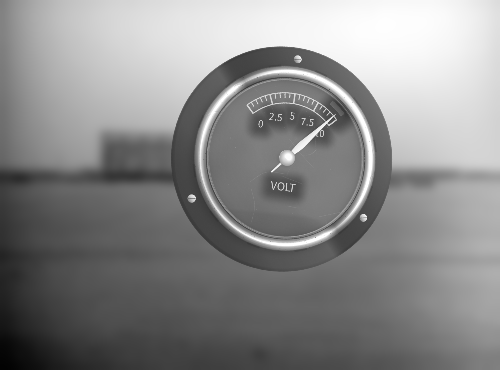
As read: **9.5** V
